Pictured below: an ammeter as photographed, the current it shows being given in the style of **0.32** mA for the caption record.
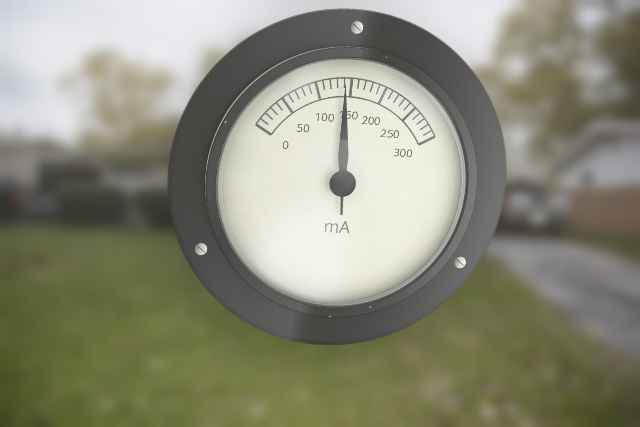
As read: **140** mA
